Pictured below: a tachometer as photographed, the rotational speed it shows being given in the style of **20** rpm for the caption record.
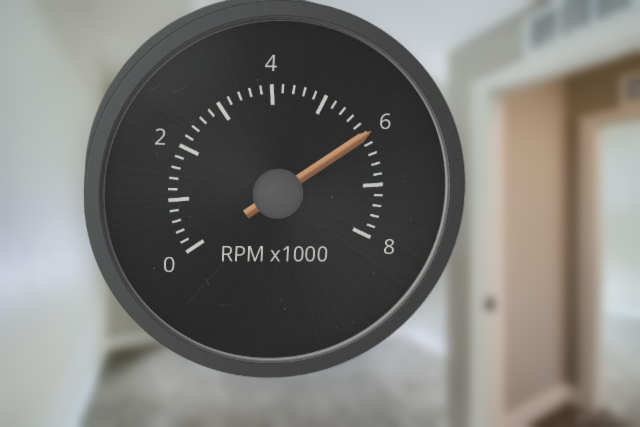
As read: **6000** rpm
